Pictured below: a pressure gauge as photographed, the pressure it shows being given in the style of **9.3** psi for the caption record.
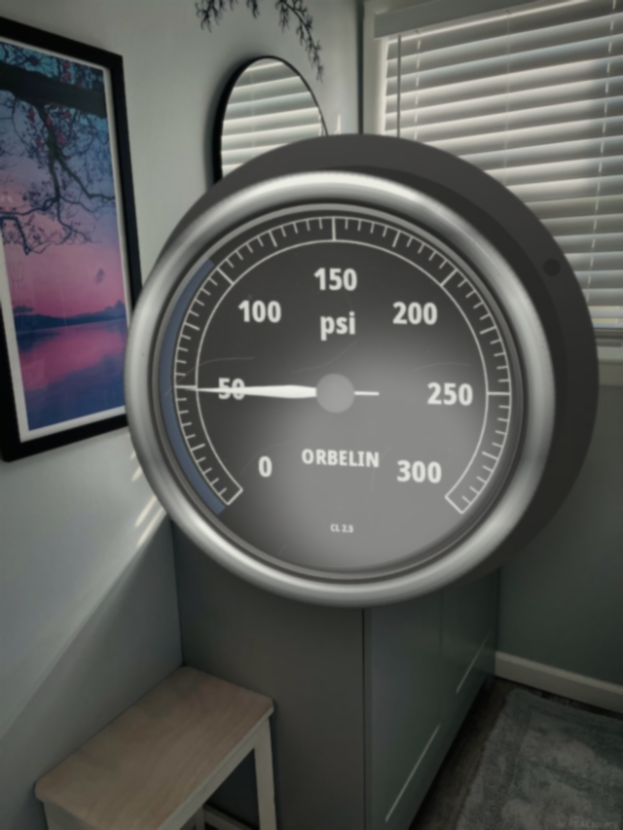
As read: **50** psi
